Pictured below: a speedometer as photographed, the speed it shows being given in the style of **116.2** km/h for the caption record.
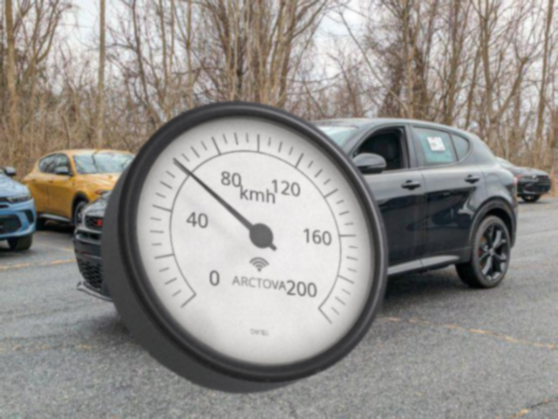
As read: **60** km/h
